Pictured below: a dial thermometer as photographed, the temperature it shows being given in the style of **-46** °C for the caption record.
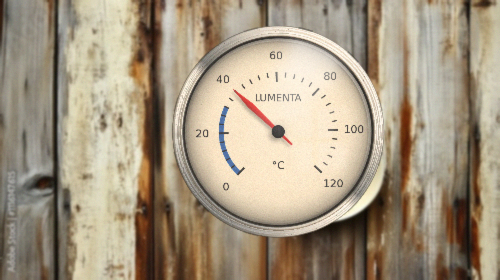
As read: **40** °C
